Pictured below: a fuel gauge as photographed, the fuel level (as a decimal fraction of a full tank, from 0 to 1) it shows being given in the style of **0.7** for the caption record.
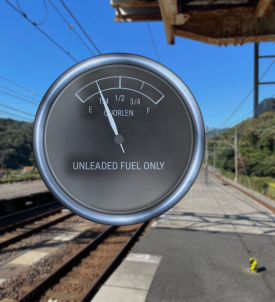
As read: **0.25**
